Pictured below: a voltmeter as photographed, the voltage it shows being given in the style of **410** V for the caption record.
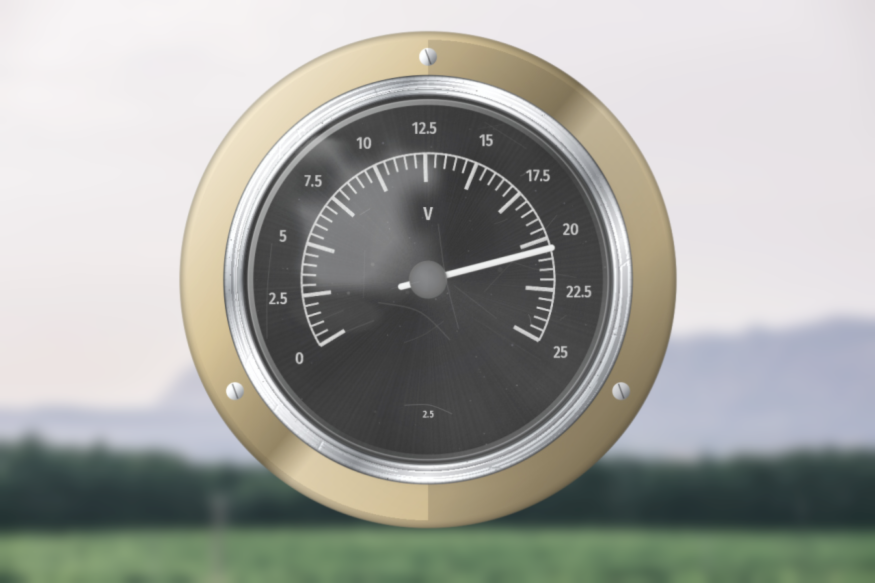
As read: **20.5** V
